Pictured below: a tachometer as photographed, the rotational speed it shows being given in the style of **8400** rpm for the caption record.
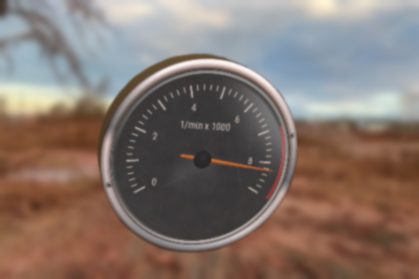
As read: **8200** rpm
